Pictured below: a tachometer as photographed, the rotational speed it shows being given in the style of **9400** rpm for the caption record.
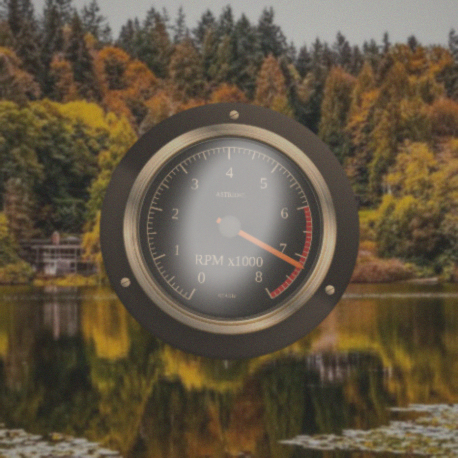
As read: **7200** rpm
